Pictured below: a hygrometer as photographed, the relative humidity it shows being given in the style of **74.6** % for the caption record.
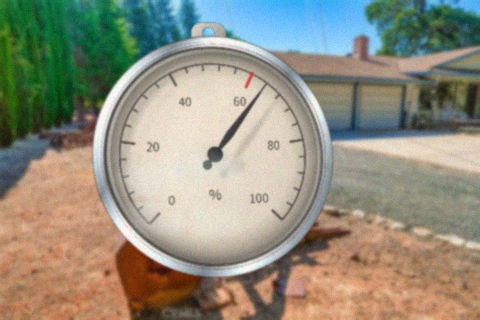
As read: **64** %
